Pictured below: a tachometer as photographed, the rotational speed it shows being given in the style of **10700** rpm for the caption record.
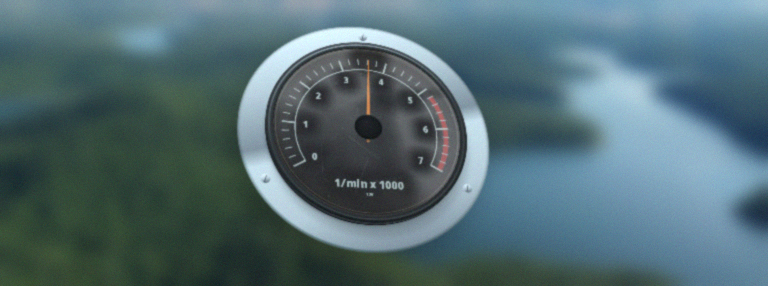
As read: **3600** rpm
